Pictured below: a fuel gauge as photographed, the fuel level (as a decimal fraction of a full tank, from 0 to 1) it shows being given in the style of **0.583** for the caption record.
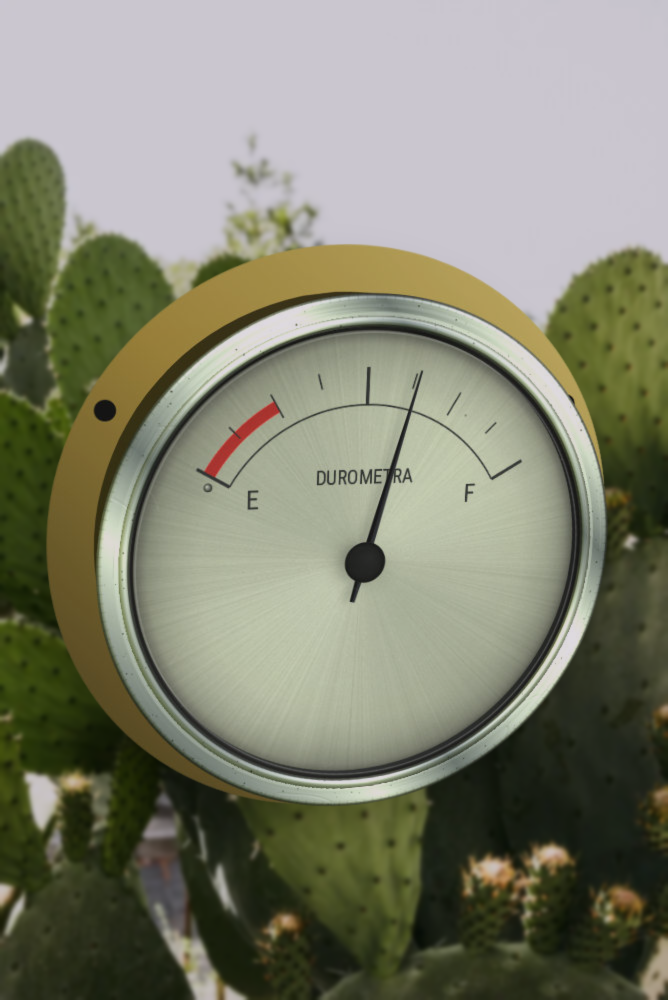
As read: **0.625**
